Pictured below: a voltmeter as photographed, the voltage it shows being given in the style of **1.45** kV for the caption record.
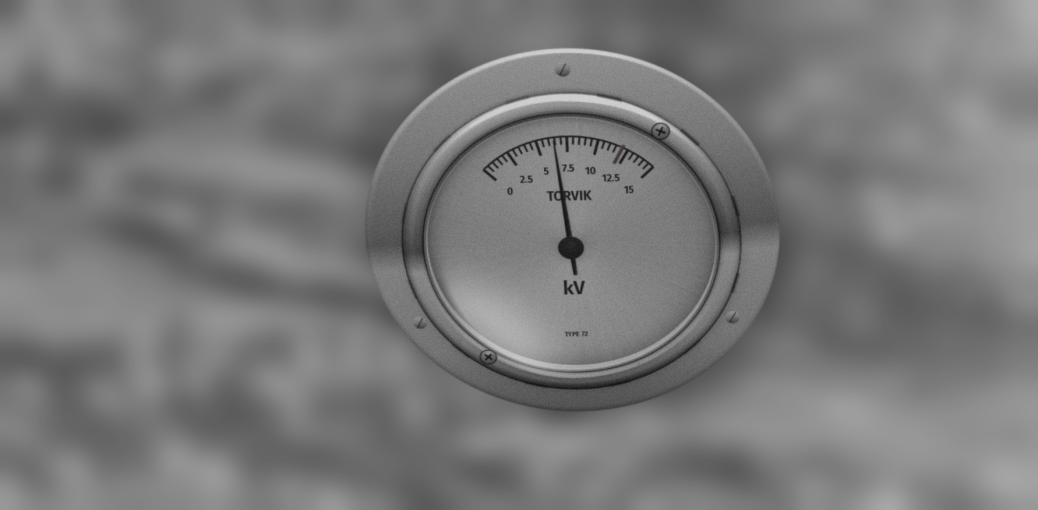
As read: **6.5** kV
